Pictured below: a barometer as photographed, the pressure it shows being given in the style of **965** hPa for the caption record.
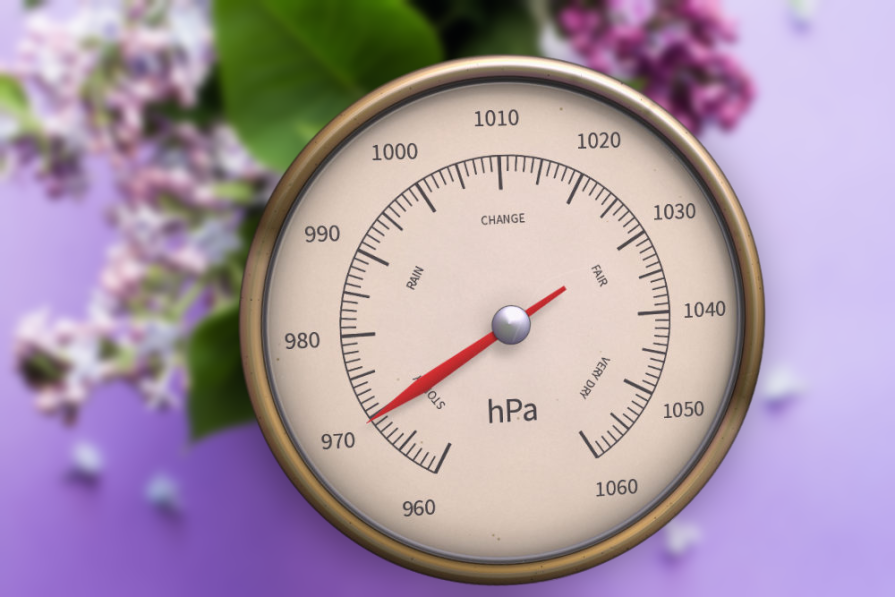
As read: **970** hPa
